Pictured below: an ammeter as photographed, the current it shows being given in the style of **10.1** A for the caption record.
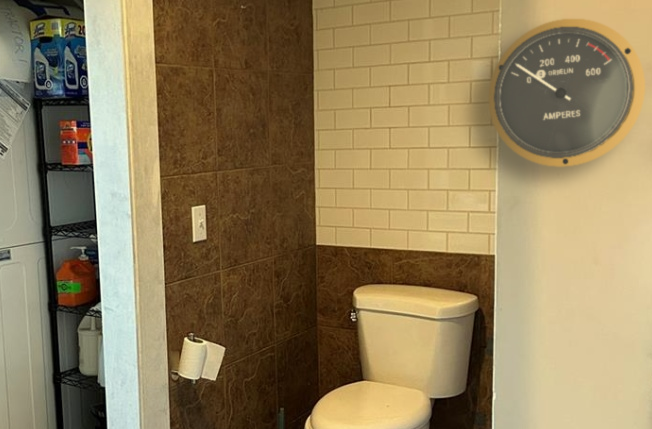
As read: **50** A
